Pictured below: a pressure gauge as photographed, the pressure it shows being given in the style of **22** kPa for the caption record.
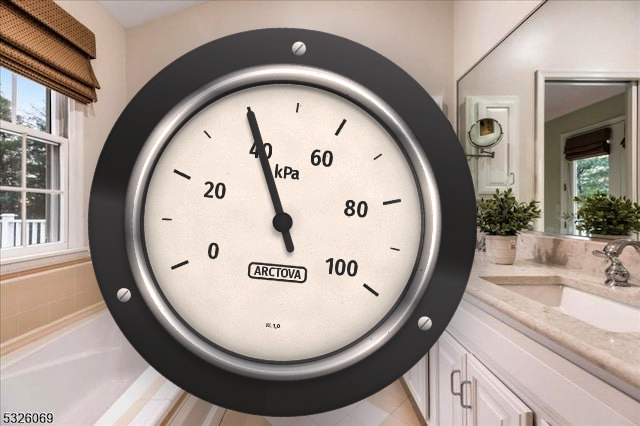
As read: **40** kPa
